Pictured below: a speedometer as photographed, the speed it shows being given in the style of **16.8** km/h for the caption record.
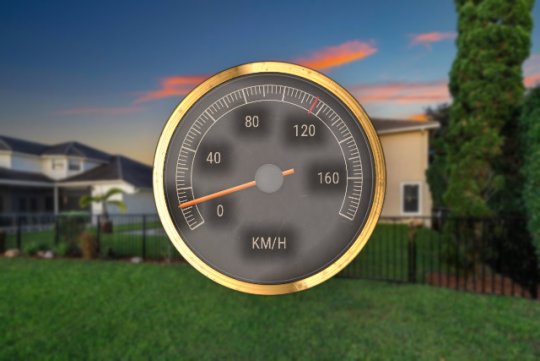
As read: **12** km/h
